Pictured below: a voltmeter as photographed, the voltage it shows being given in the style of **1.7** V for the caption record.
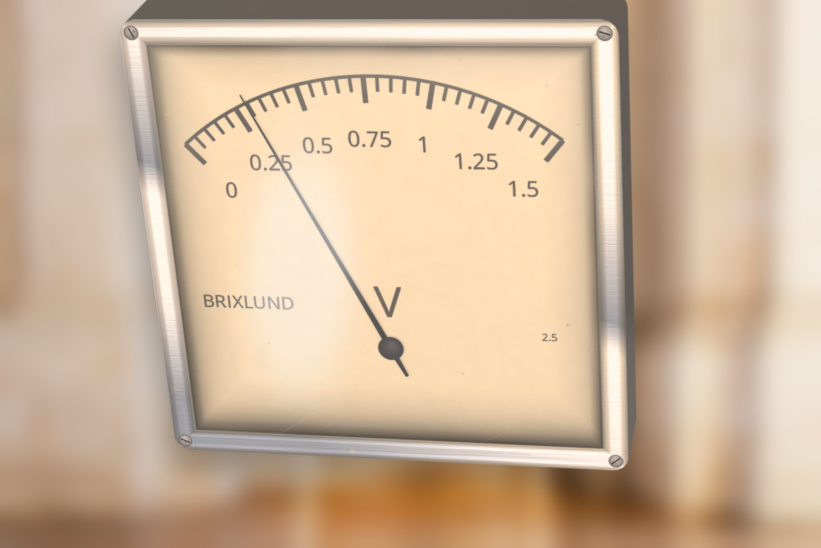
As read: **0.3** V
